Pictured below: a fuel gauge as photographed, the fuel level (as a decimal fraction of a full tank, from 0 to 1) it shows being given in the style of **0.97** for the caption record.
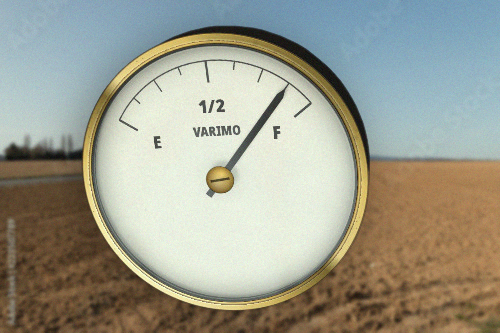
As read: **0.875**
